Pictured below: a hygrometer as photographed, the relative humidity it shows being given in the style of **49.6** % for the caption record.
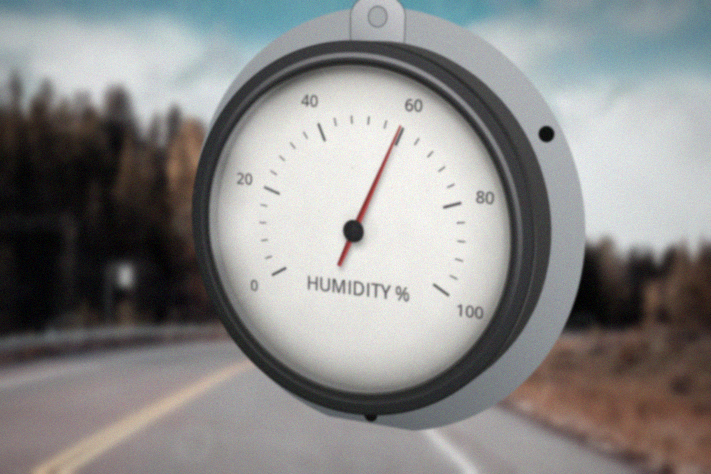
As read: **60** %
